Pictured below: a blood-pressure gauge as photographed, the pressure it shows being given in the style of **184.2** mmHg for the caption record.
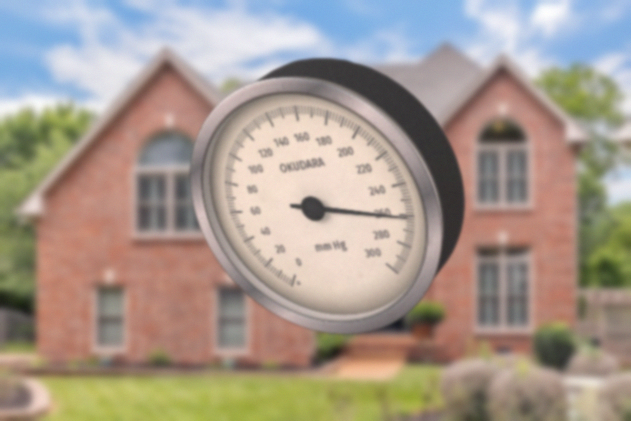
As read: **260** mmHg
